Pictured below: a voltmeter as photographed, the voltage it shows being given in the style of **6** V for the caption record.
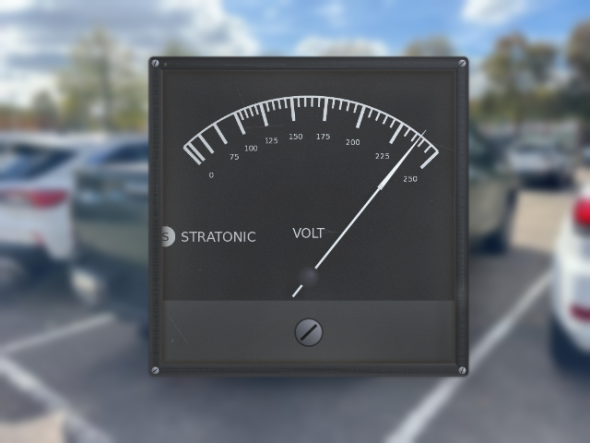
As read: **237.5** V
